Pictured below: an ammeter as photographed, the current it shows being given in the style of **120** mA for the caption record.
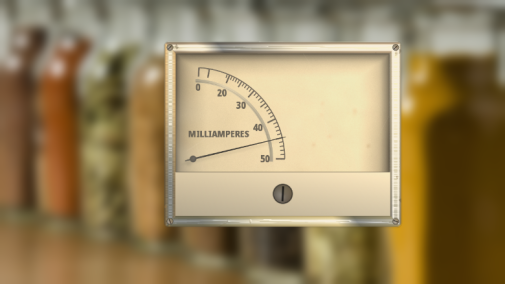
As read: **45** mA
